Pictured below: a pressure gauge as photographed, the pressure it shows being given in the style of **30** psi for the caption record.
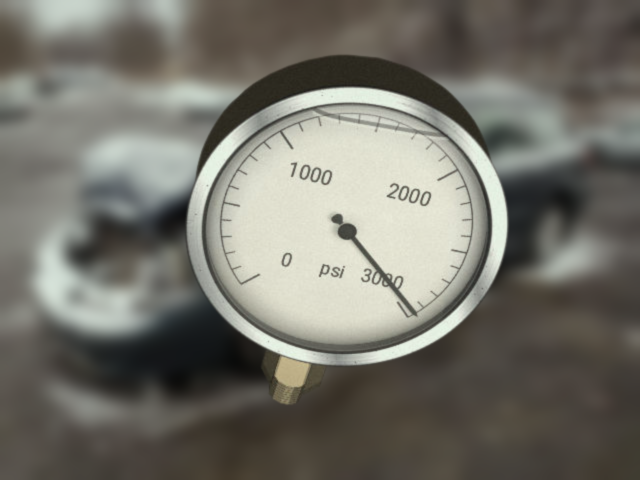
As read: **2950** psi
